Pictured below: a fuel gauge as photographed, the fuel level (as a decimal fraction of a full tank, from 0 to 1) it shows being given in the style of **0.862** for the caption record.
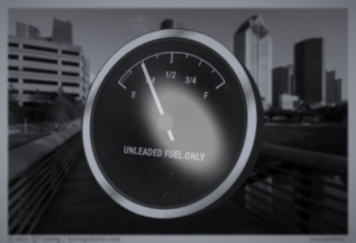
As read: **0.25**
